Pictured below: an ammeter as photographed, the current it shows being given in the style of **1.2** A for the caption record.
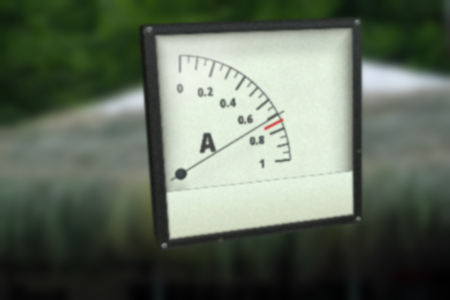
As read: **0.7** A
